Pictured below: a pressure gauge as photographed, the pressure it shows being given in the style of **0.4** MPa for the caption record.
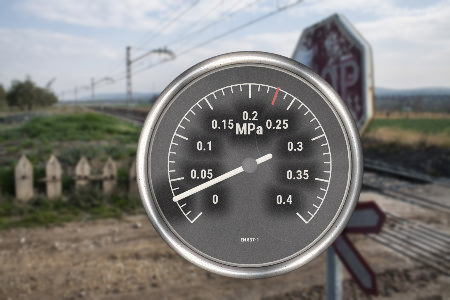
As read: **0.03** MPa
